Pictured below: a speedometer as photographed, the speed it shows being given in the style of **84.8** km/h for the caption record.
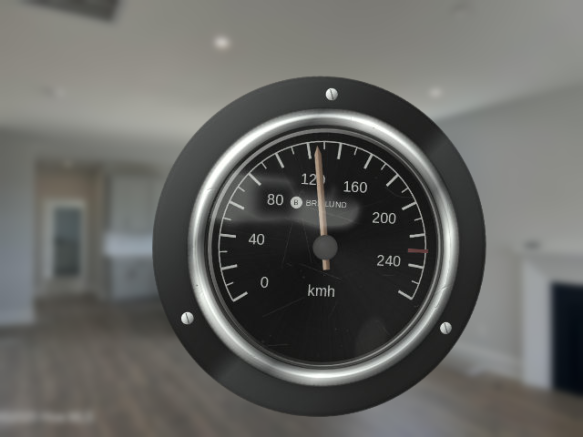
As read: **125** km/h
